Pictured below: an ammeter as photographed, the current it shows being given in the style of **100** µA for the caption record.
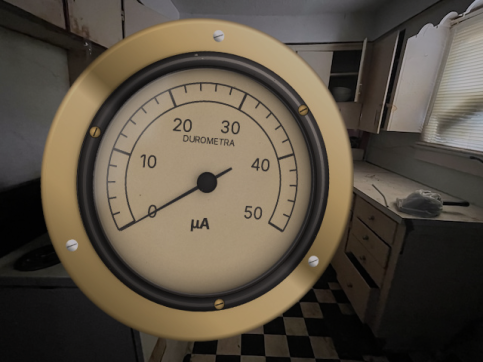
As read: **0** µA
